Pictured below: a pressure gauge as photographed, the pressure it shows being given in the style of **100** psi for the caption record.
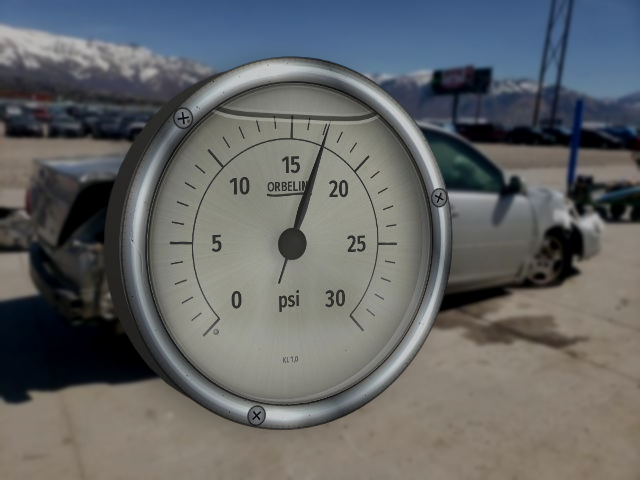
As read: **17** psi
